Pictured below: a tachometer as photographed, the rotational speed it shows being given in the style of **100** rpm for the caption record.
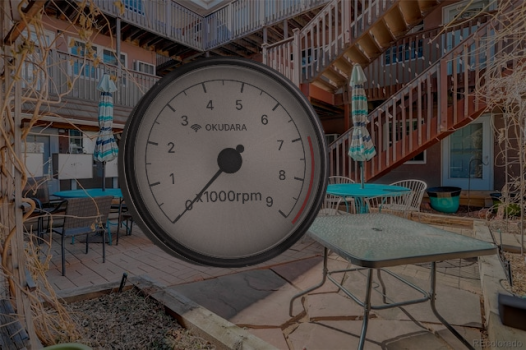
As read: **0** rpm
